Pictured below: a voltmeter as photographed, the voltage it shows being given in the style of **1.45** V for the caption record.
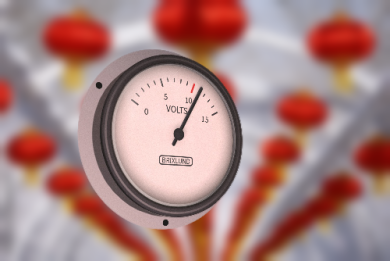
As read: **11** V
